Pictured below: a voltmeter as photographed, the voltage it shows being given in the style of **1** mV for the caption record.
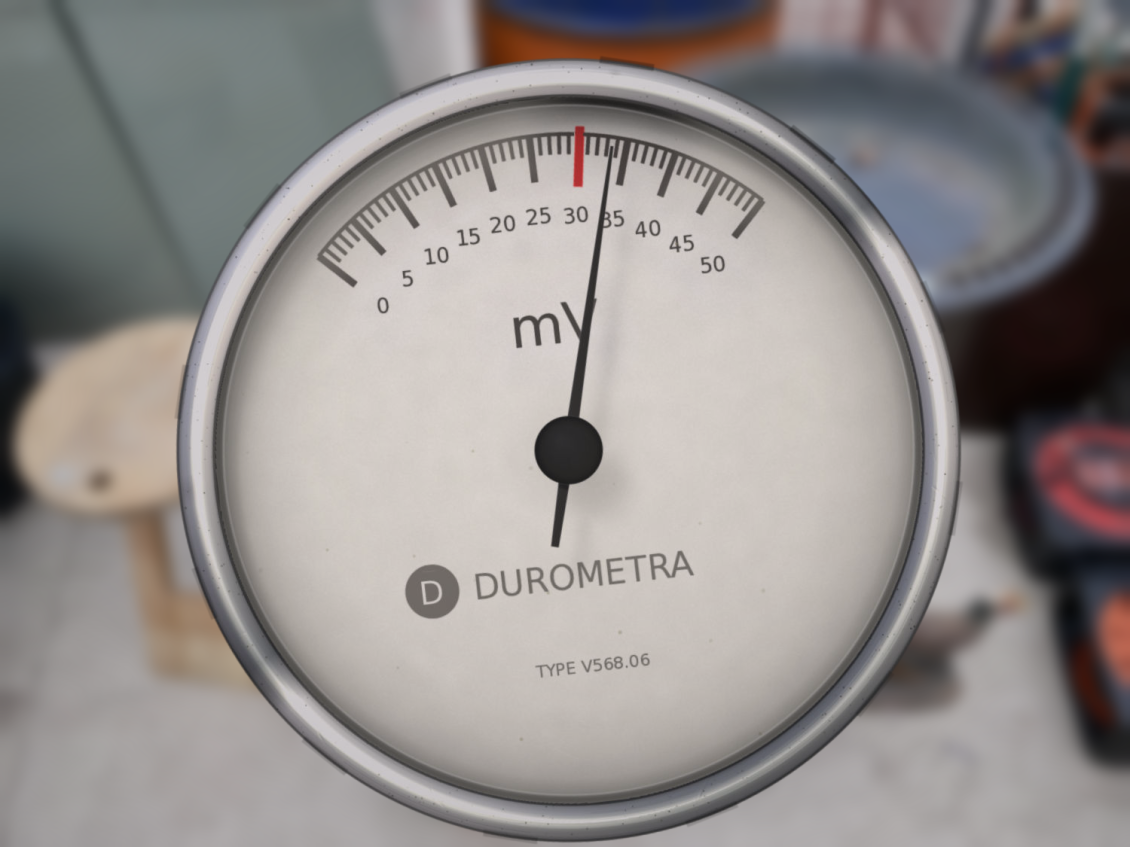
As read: **33.5** mV
